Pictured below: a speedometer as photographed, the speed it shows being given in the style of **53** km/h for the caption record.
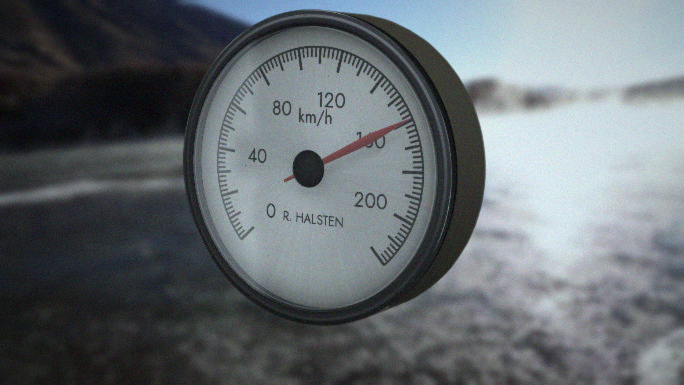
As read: **160** km/h
